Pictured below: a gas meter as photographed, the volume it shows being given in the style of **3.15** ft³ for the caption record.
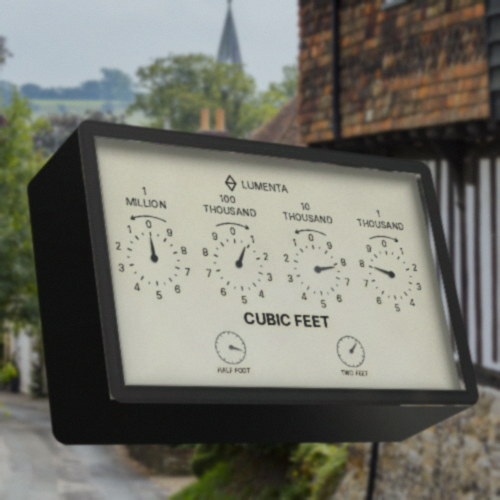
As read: **7800** ft³
